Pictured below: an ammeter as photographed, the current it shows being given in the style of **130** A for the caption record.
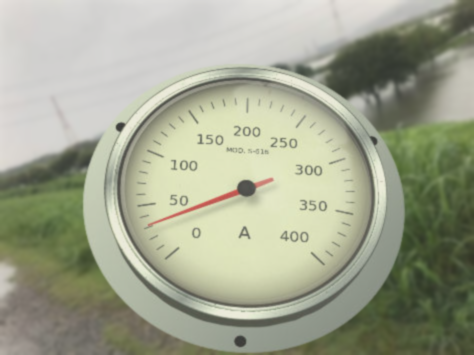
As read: **30** A
